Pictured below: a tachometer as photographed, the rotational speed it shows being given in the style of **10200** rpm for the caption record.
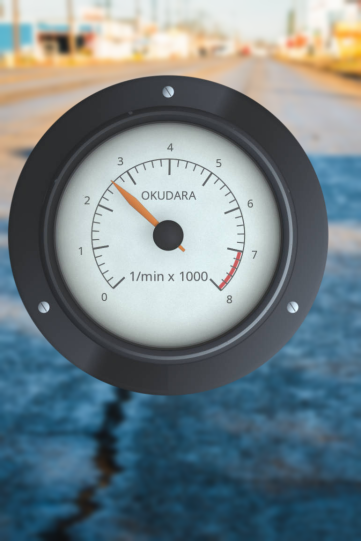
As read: **2600** rpm
